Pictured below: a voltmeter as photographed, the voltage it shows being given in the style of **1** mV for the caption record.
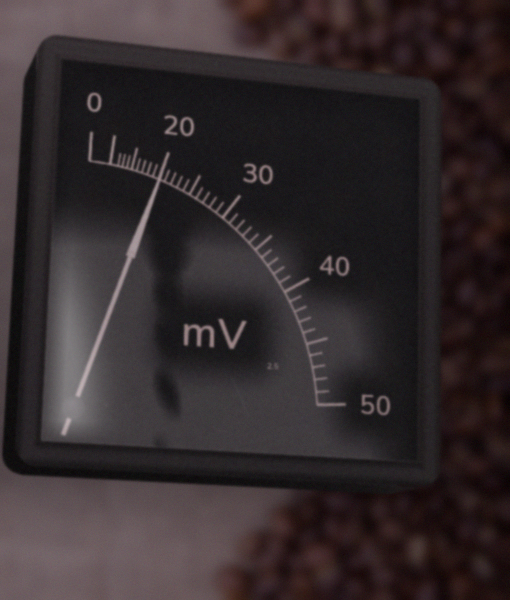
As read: **20** mV
